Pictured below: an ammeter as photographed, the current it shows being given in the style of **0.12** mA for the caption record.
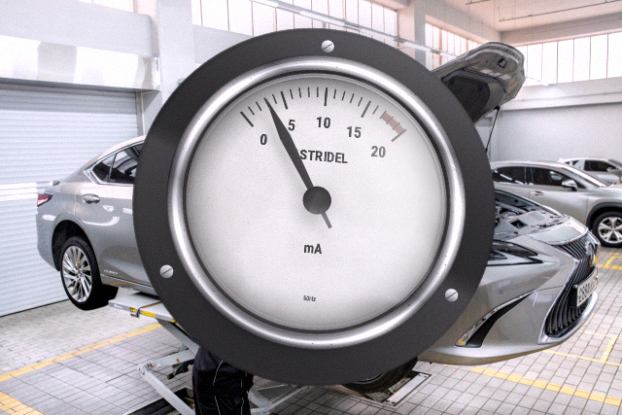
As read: **3** mA
